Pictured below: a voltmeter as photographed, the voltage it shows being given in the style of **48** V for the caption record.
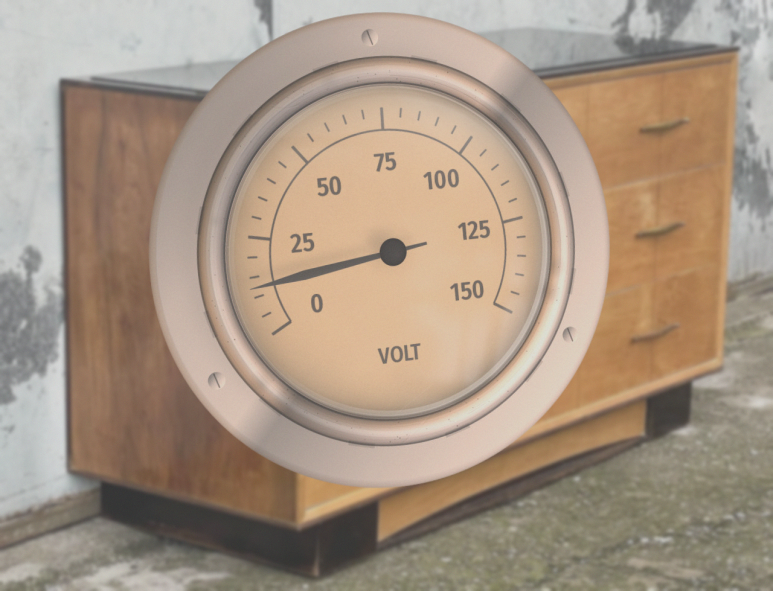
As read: **12.5** V
